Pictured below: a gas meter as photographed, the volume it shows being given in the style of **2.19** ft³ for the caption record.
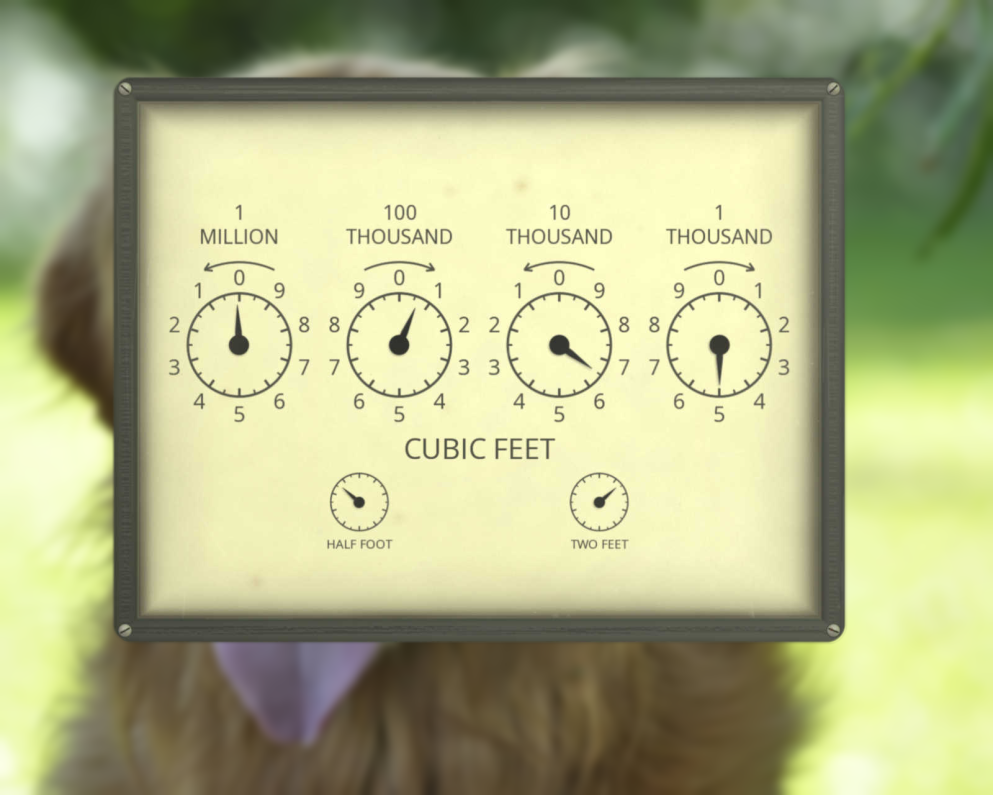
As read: **6500** ft³
